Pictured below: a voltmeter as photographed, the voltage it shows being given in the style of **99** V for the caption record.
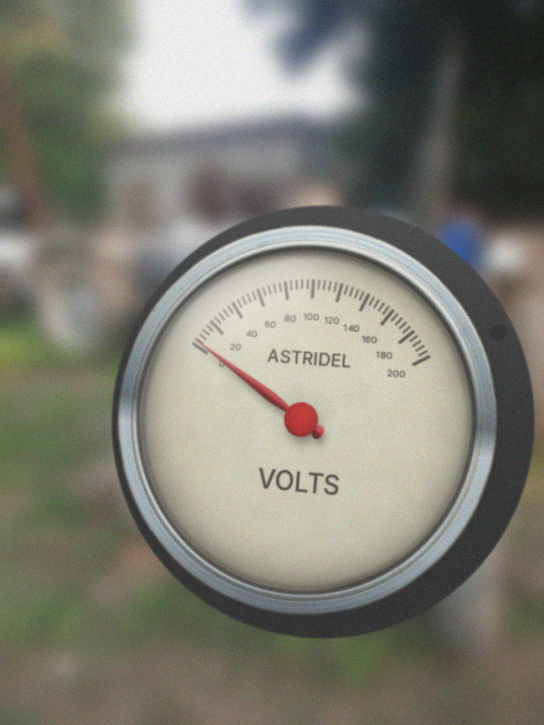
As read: **4** V
